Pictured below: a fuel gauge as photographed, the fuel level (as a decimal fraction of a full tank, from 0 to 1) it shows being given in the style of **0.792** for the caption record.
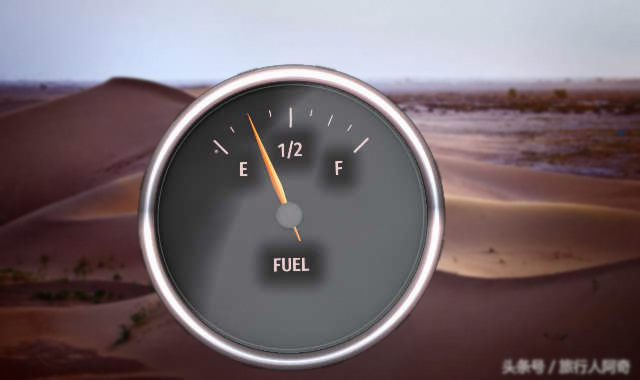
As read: **0.25**
